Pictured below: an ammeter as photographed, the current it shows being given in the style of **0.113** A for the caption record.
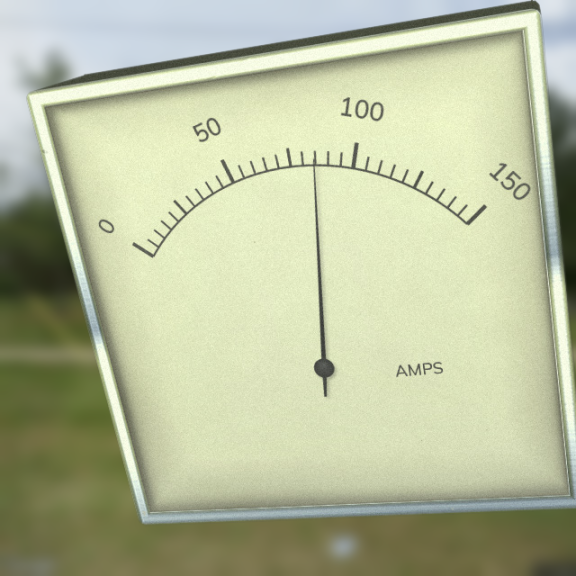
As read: **85** A
